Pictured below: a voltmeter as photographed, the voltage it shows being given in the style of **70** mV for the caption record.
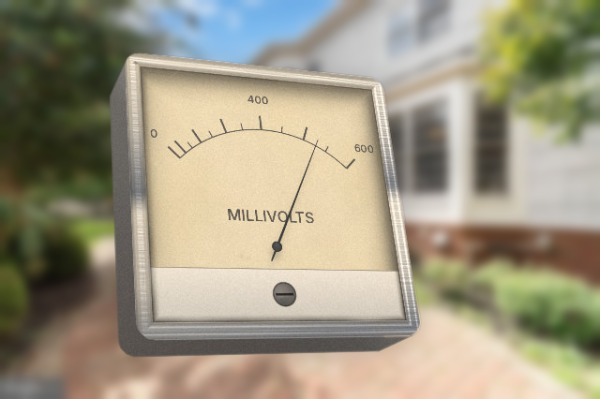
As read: **525** mV
